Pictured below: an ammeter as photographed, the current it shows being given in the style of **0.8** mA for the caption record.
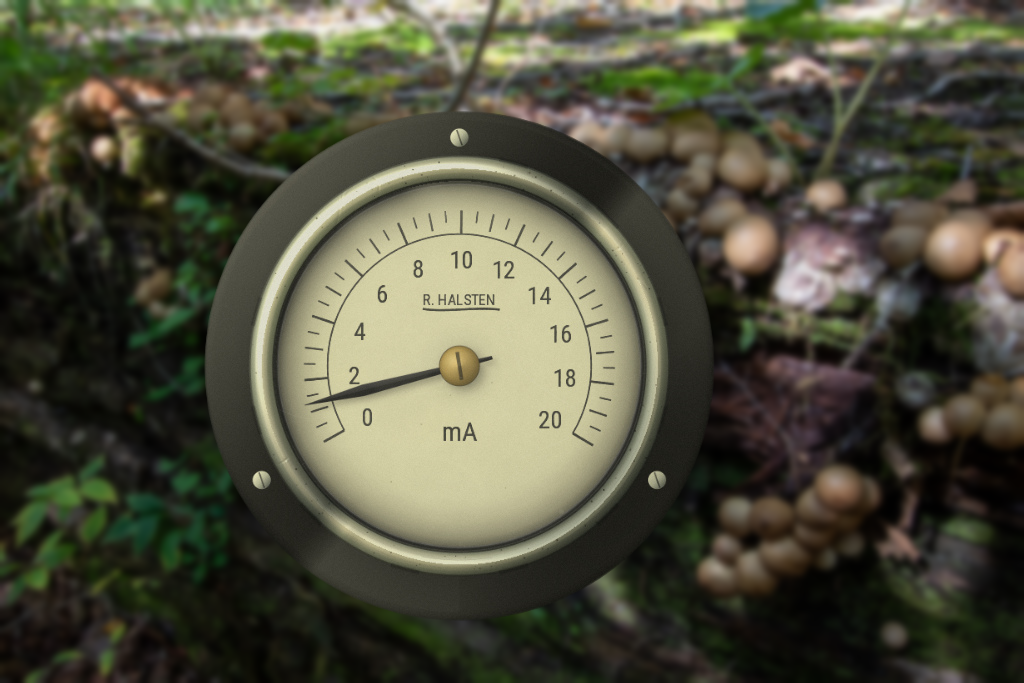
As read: **1.25** mA
